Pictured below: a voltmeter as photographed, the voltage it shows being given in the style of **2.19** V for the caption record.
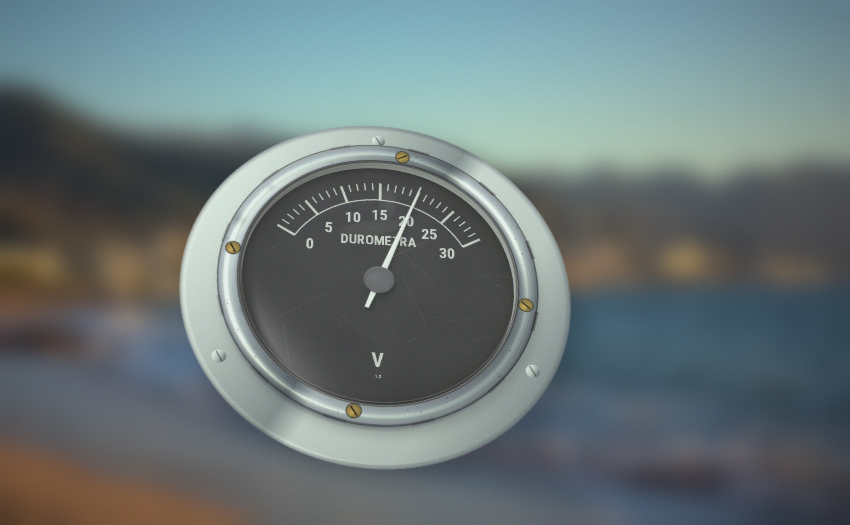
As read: **20** V
